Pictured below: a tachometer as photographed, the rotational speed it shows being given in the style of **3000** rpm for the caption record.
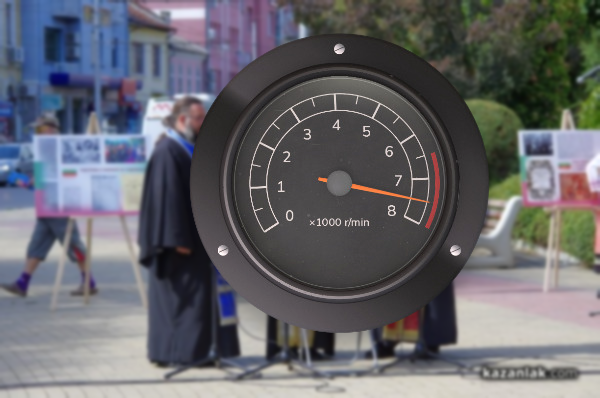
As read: **7500** rpm
